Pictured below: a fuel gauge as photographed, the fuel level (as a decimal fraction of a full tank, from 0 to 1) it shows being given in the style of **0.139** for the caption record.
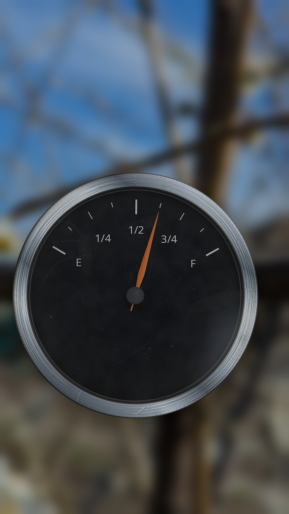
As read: **0.625**
